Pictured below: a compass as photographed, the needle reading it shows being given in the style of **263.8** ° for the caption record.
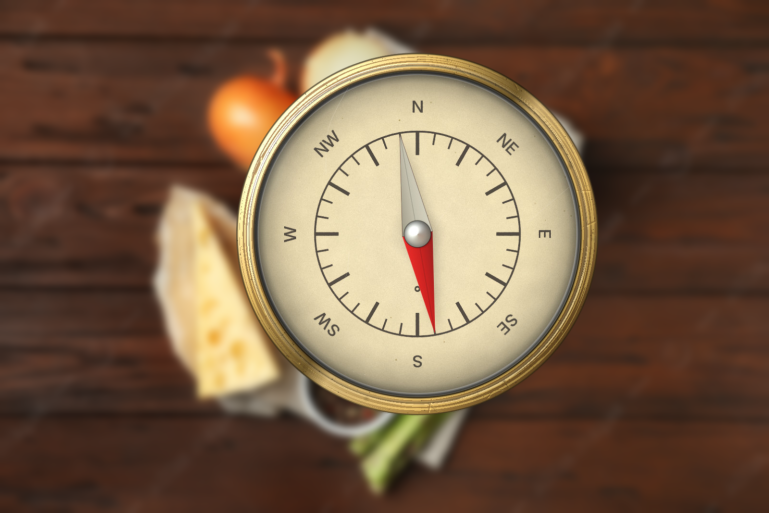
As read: **170** °
